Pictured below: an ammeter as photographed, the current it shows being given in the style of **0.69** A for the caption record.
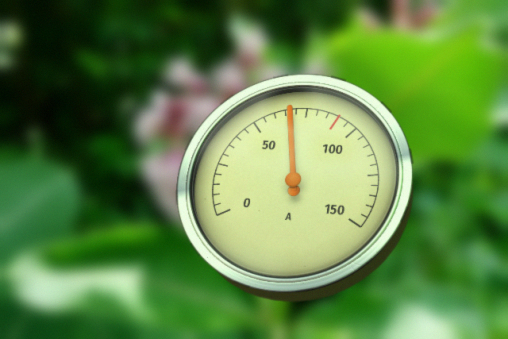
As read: **67.5** A
